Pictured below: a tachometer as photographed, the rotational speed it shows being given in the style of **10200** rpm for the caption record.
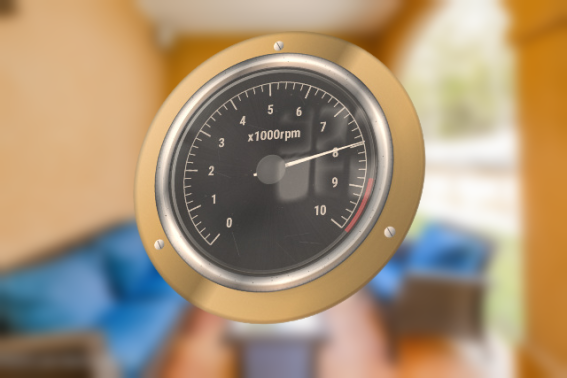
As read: **8000** rpm
